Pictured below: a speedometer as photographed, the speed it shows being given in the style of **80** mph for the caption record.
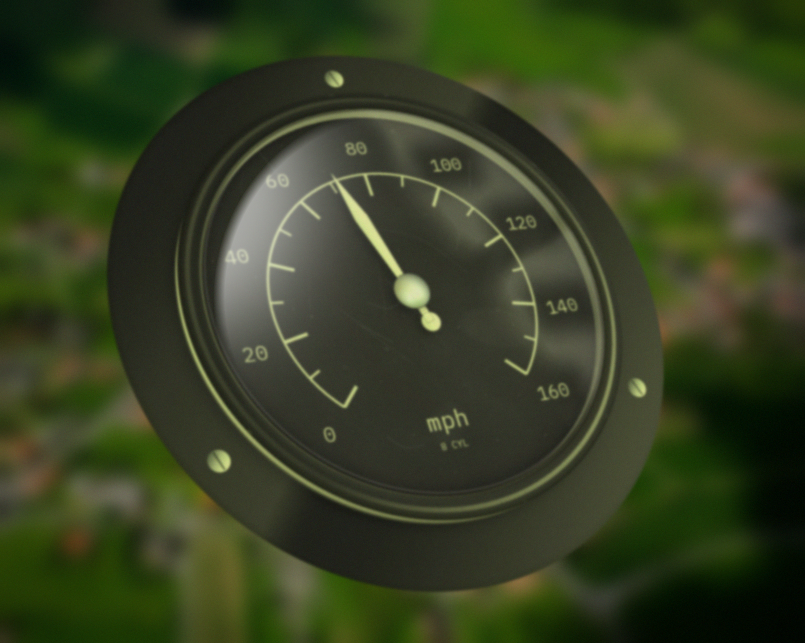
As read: **70** mph
